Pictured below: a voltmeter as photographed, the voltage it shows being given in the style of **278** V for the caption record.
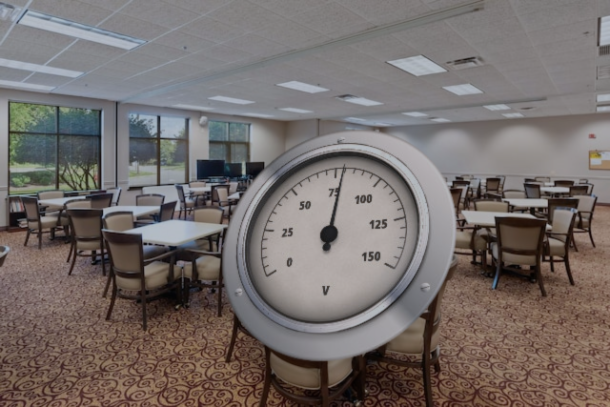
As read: **80** V
